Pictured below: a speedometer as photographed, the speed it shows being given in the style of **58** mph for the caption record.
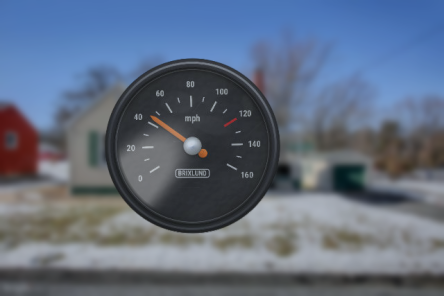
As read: **45** mph
